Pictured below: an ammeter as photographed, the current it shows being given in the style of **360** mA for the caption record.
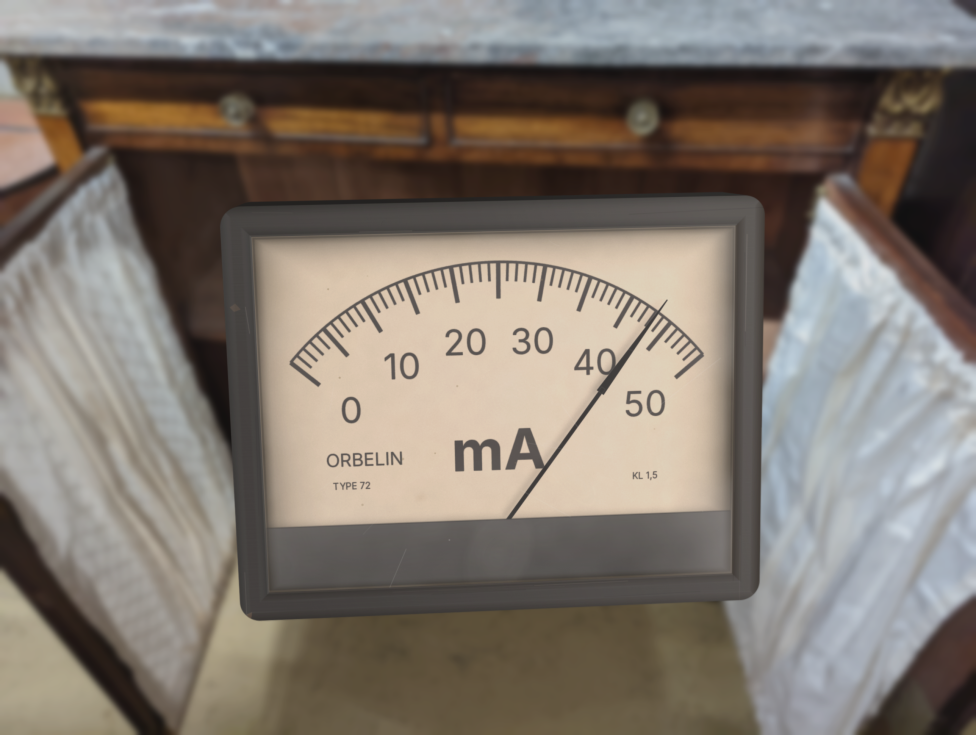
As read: **43** mA
